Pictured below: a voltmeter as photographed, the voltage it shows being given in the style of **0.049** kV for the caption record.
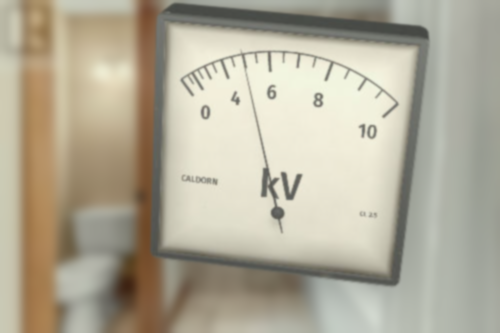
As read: **5** kV
